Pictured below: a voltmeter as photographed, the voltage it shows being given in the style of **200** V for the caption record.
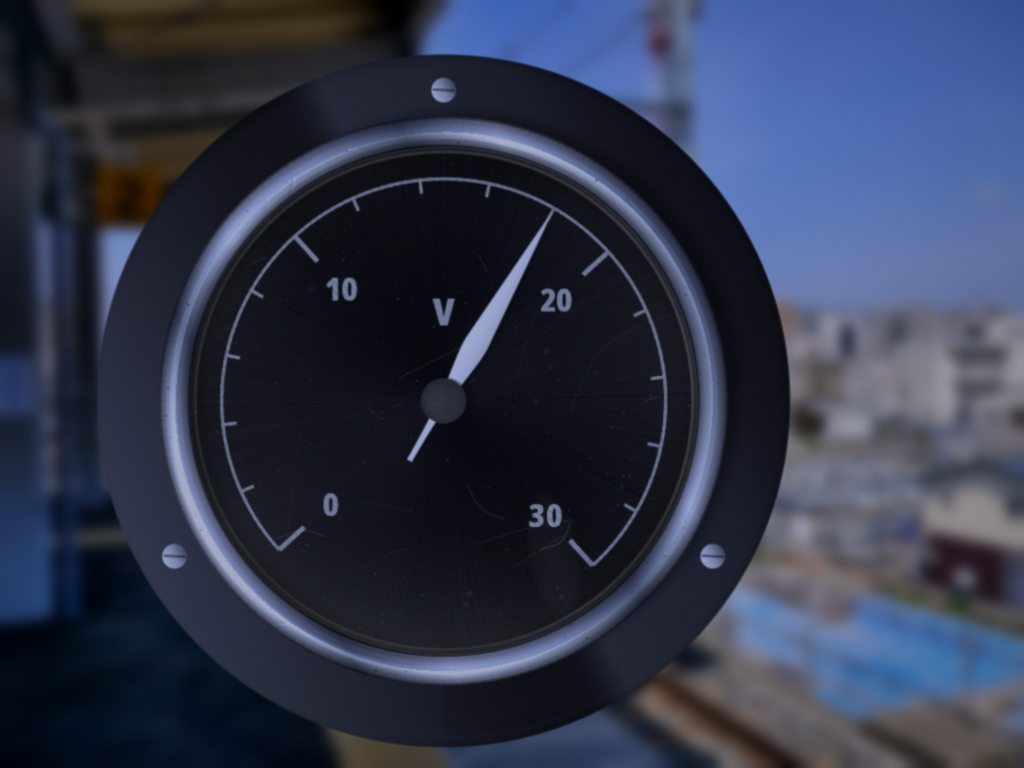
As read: **18** V
